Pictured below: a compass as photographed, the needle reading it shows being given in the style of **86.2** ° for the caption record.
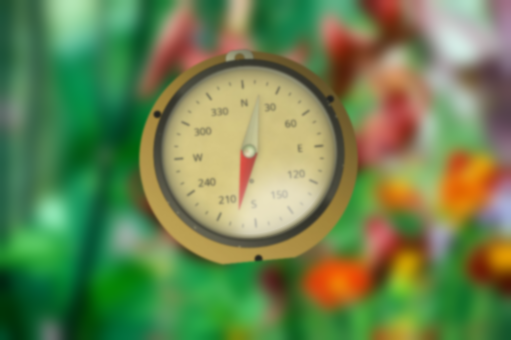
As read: **195** °
